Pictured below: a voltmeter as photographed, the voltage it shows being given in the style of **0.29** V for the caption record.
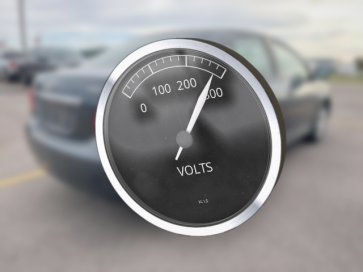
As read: **280** V
